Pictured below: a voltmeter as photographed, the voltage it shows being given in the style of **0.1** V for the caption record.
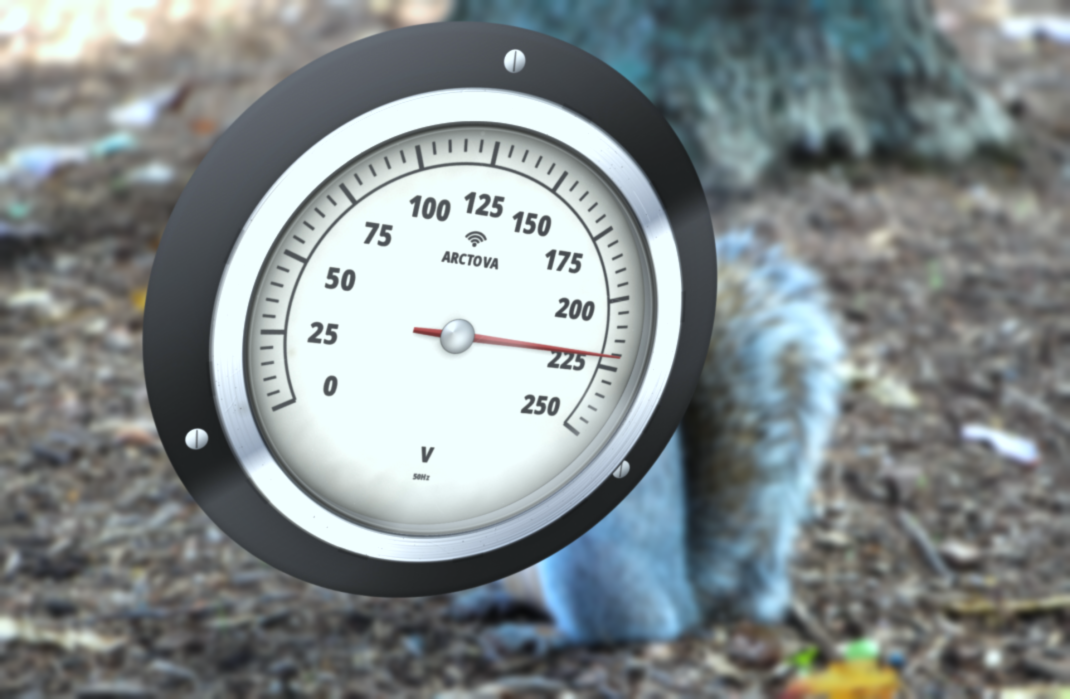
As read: **220** V
